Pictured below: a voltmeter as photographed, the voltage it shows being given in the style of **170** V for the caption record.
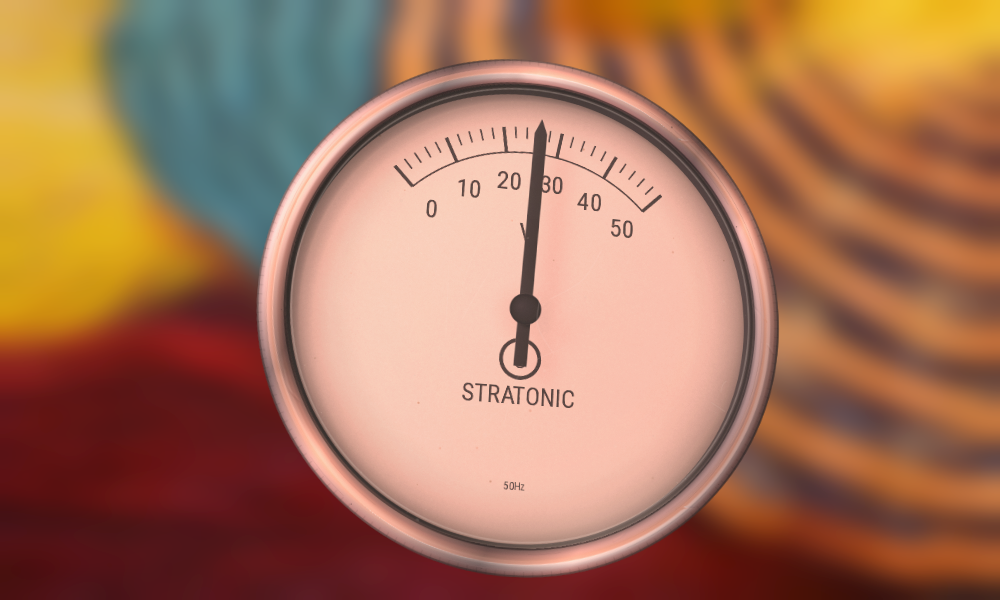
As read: **26** V
